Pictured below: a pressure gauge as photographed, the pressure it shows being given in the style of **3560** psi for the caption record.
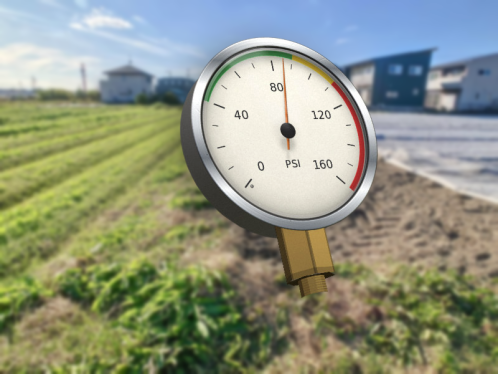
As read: **85** psi
